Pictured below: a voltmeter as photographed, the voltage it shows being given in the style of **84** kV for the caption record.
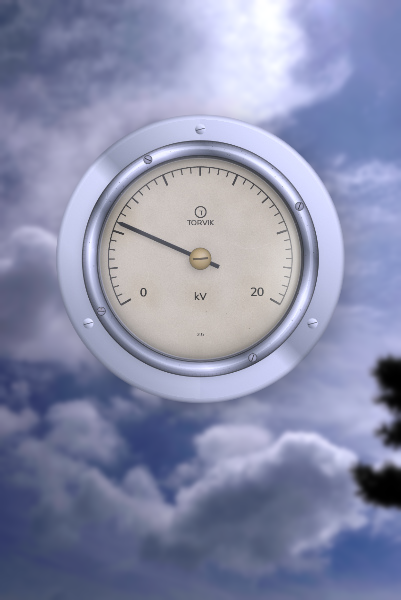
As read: **4.5** kV
